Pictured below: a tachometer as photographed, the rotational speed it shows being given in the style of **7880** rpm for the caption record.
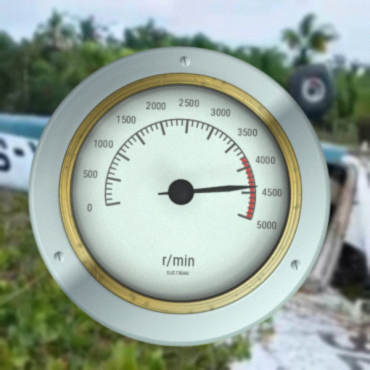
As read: **4400** rpm
